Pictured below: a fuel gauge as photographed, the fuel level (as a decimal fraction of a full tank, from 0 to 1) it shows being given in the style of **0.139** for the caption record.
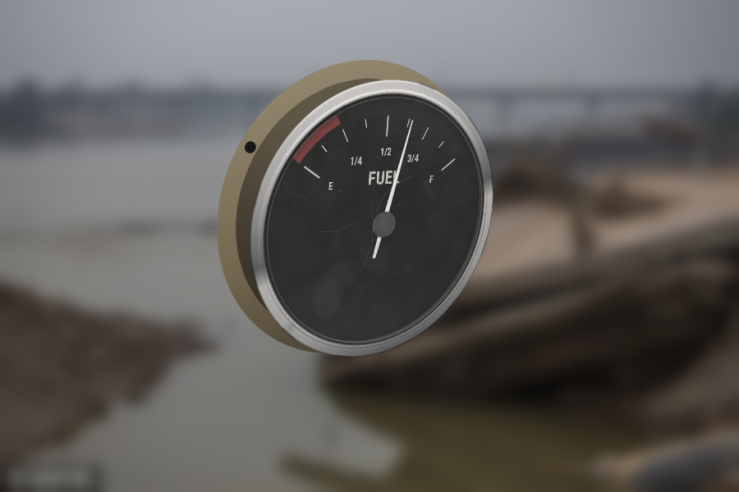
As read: **0.625**
